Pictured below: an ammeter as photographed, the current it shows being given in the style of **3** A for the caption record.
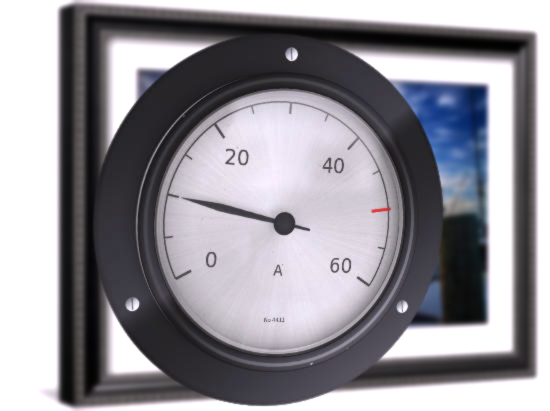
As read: **10** A
